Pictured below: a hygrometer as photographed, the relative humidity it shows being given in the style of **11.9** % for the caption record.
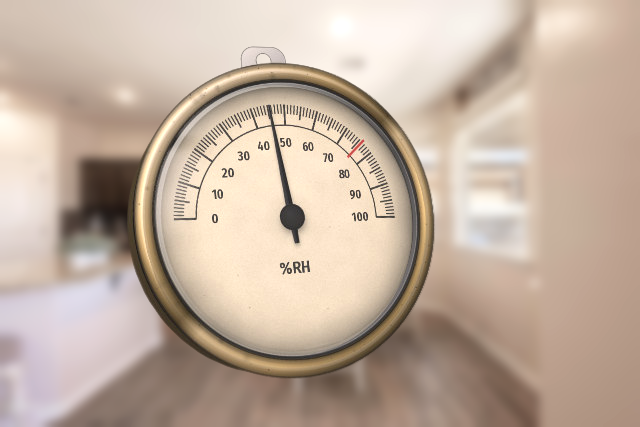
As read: **45** %
